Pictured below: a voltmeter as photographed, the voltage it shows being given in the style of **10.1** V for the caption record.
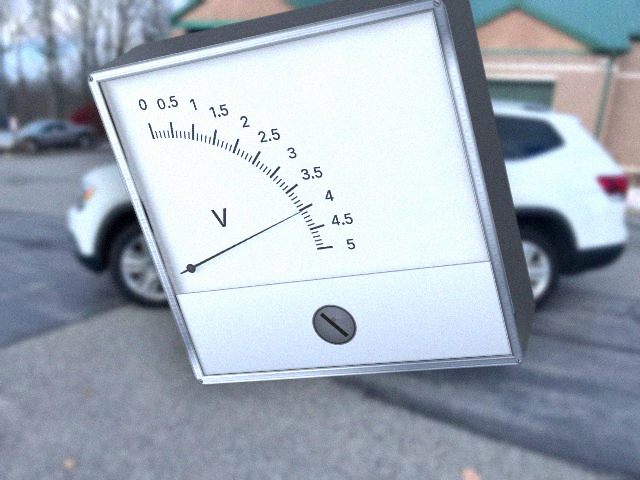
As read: **4** V
